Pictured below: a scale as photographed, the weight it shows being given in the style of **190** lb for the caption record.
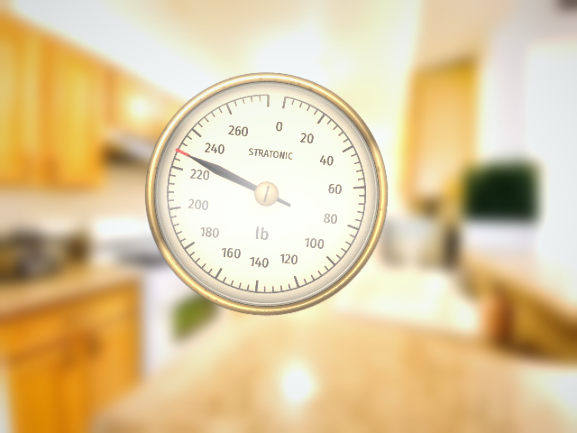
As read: **228** lb
